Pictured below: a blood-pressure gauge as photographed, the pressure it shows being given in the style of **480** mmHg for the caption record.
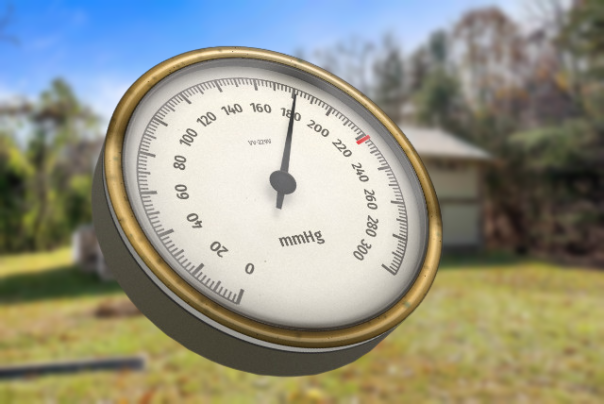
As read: **180** mmHg
